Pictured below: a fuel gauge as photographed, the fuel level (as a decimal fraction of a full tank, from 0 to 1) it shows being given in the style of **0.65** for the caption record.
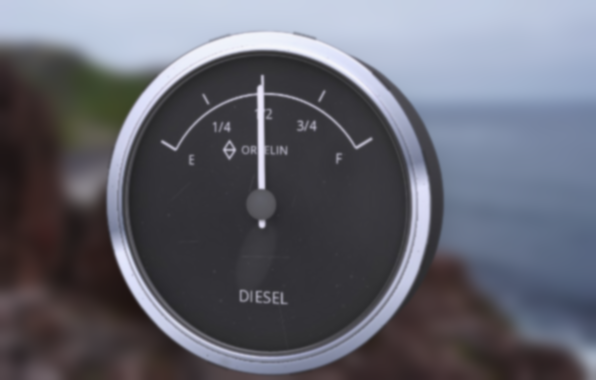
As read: **0.5**
